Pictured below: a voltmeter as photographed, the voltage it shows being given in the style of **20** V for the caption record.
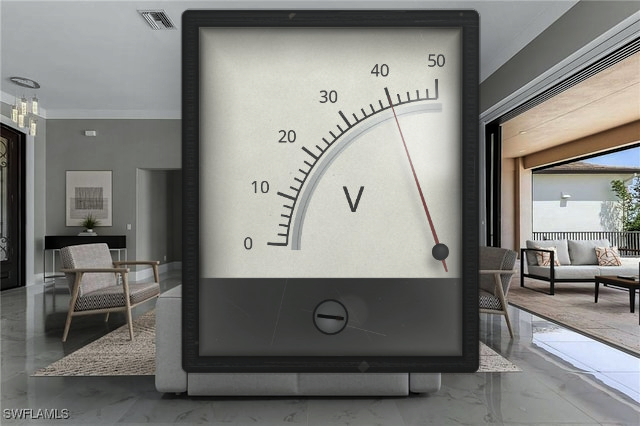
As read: **40** V
